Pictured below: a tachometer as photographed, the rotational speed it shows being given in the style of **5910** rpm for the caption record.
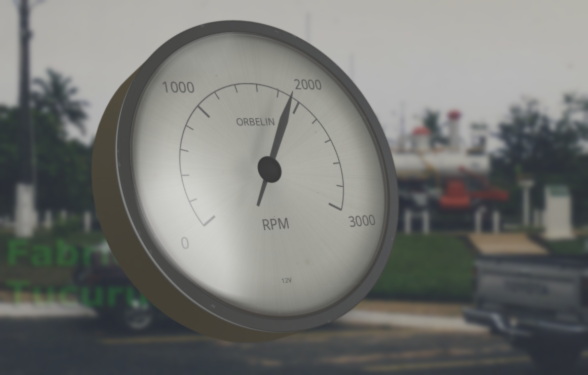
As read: **1900** rpm
